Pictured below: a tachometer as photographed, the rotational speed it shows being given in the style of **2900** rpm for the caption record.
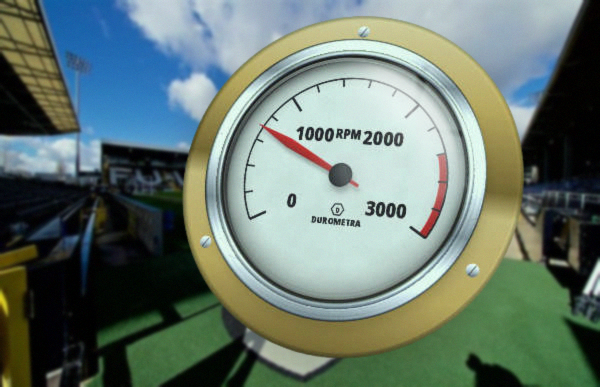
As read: **700** rpm
